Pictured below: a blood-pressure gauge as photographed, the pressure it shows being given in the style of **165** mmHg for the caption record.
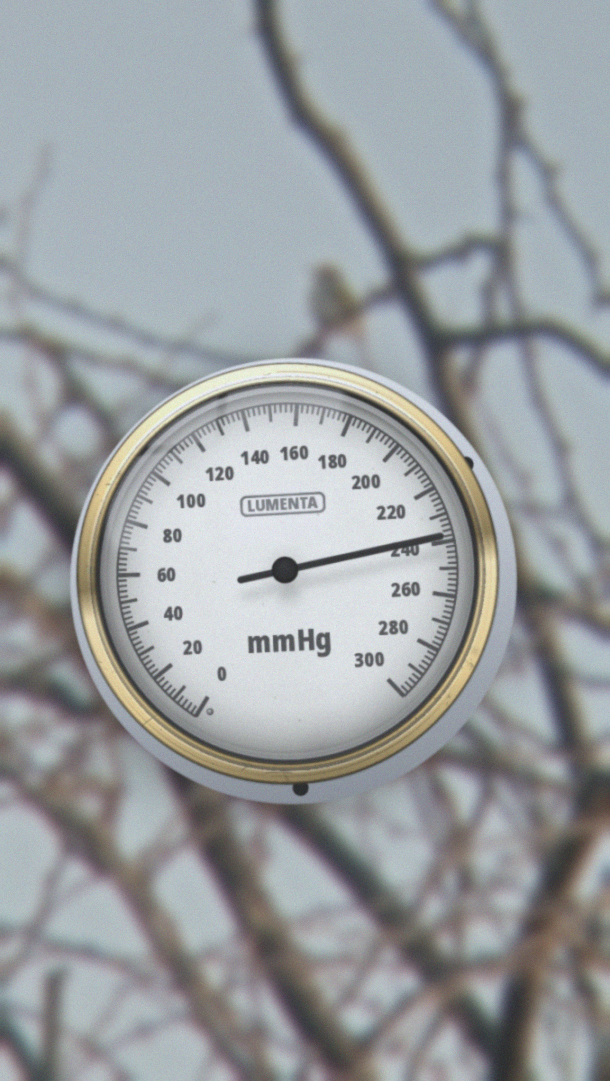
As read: **238** mmHg
